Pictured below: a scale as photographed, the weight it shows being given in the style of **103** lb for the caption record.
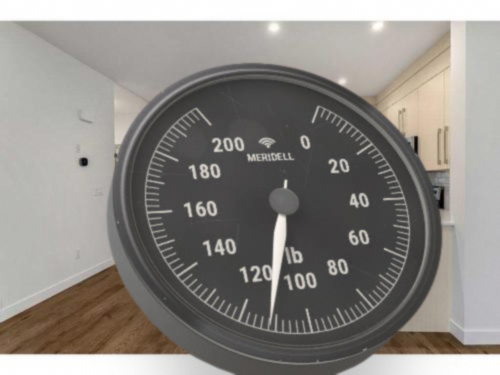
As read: **112** lb
